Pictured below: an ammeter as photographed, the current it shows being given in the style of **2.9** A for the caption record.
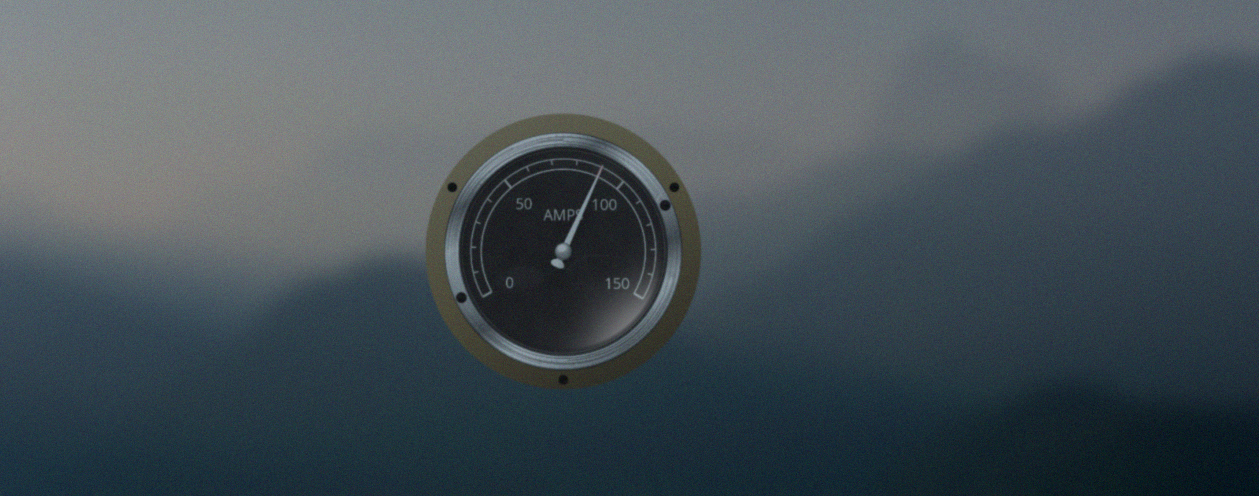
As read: **90** A
